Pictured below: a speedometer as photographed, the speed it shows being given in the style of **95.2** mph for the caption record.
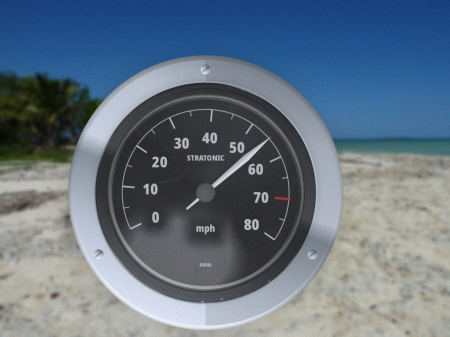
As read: **55** mph
